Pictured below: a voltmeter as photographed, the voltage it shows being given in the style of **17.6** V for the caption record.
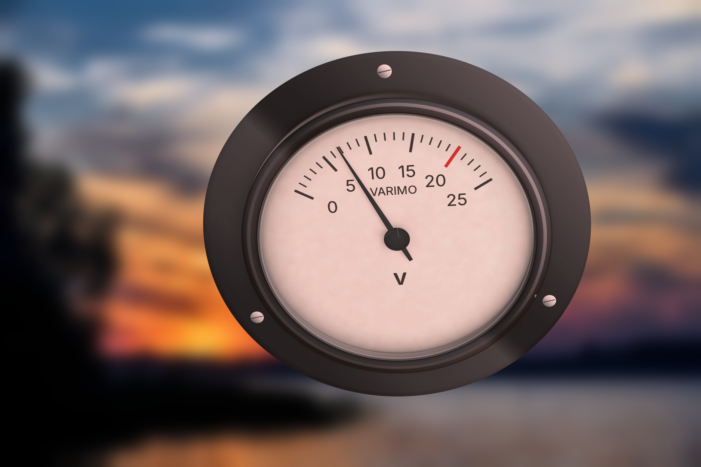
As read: **7** V
